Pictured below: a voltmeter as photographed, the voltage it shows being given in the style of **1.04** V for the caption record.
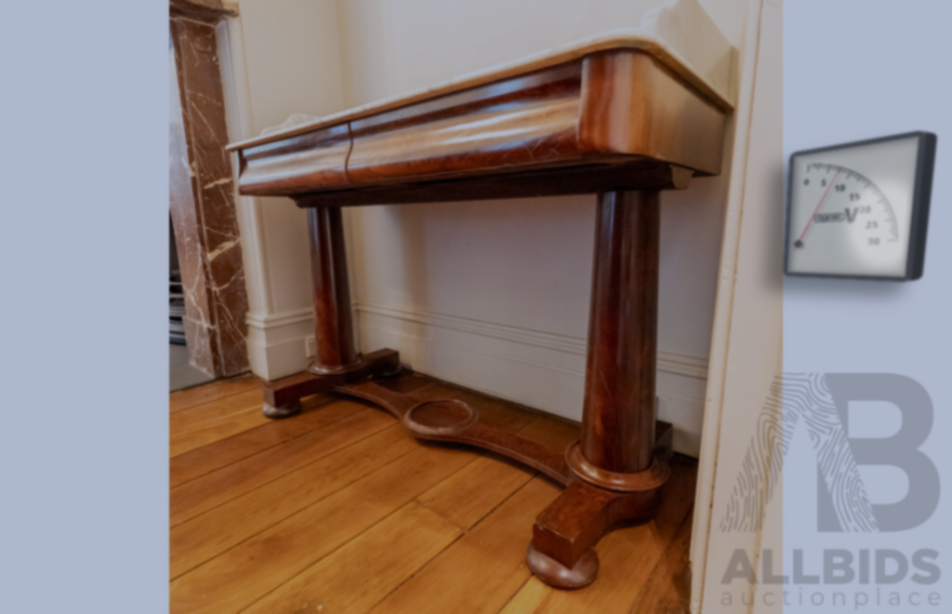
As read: **7.5** V
